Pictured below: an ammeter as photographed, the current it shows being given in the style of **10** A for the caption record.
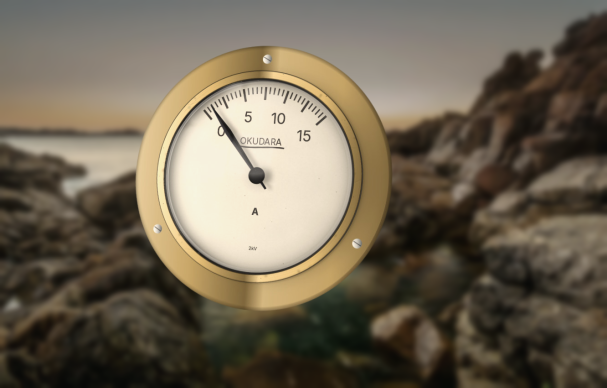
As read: **1** A
